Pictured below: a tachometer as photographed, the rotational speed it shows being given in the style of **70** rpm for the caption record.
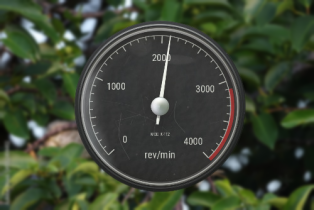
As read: **2100** rpm
